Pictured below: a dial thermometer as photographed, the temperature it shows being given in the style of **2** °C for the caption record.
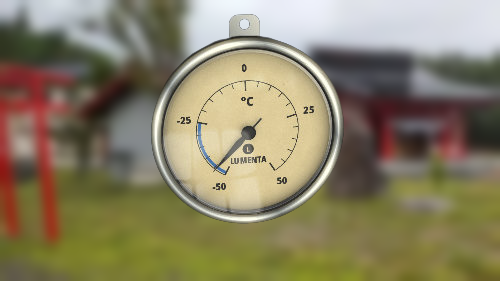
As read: **-45** °C
